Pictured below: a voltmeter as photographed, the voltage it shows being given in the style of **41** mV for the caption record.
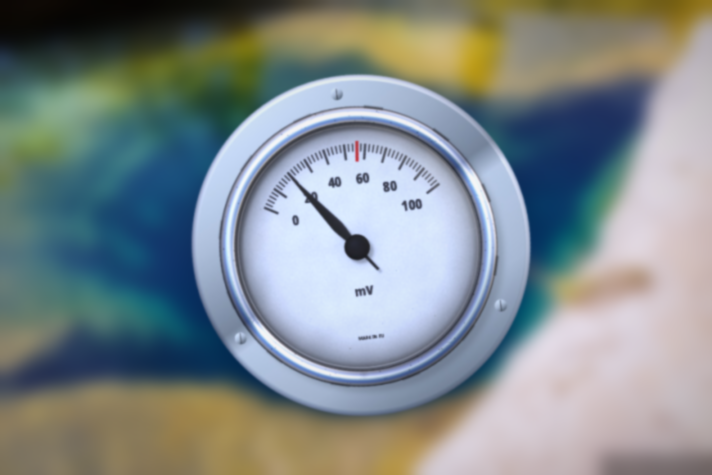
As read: **20** mV
